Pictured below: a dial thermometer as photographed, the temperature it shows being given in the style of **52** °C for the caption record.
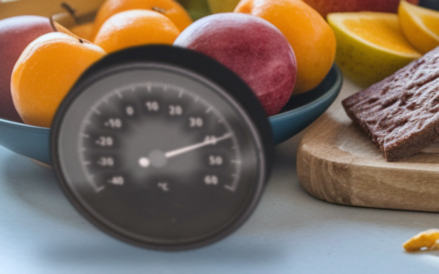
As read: **40** °C
